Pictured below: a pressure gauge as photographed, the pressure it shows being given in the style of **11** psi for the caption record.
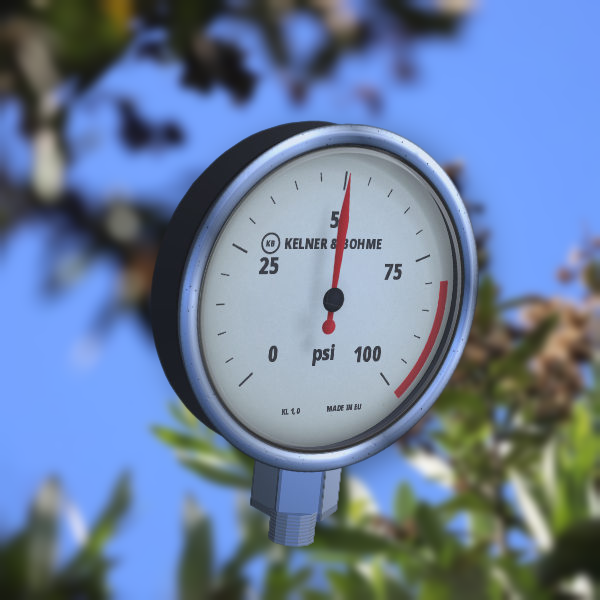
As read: **50** psi
